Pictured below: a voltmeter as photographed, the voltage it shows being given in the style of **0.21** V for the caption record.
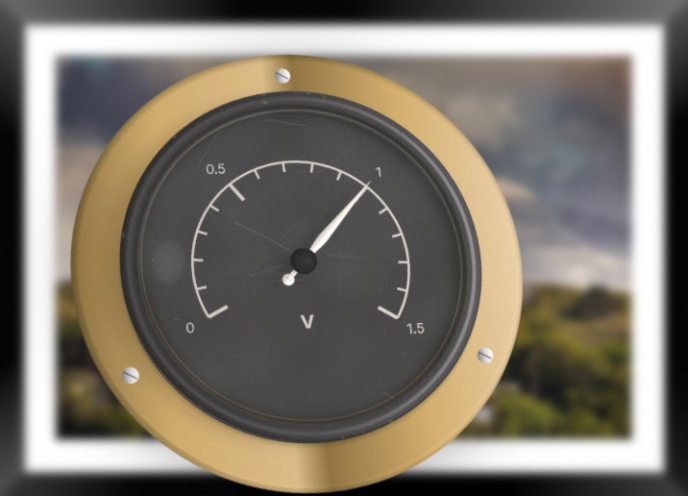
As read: **1** V
